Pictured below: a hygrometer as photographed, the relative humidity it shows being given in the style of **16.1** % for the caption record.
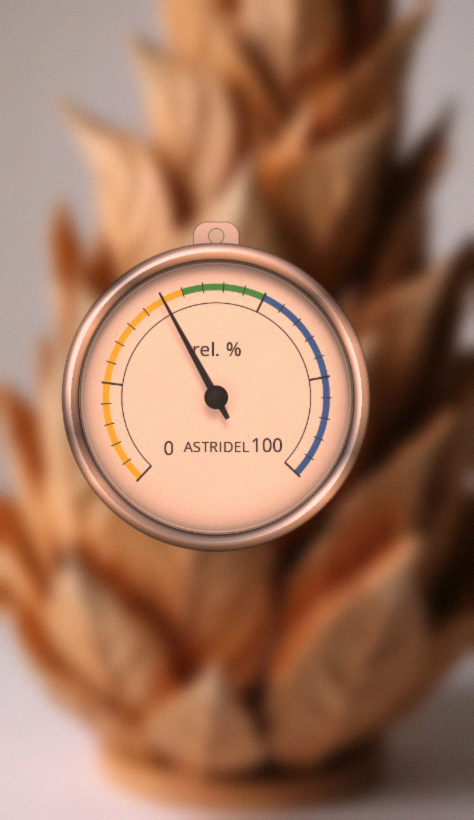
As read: **40** %
